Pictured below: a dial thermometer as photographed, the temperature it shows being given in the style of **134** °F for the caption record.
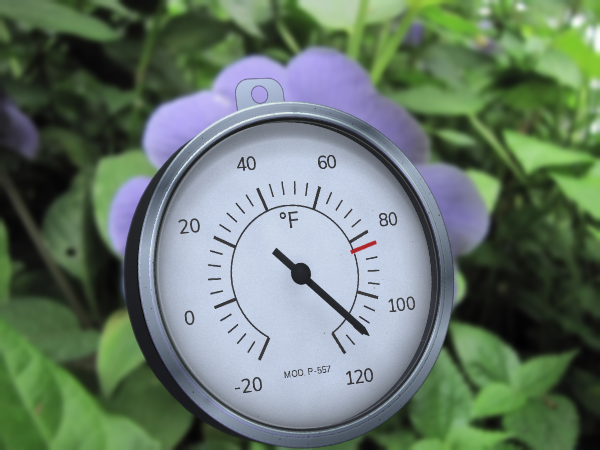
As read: **112** °F
